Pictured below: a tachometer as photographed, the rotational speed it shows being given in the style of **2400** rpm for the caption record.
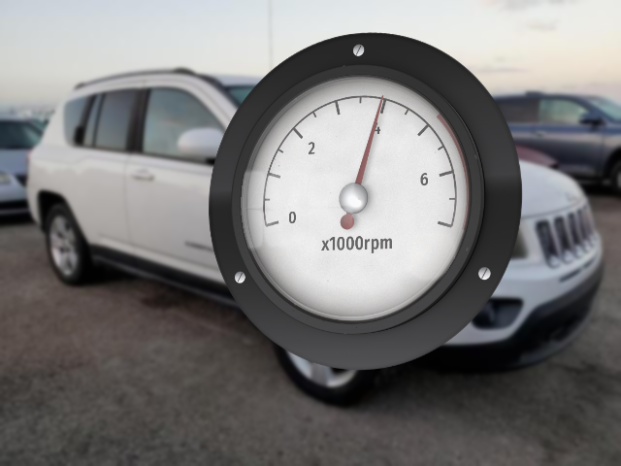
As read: **4000** rpm
